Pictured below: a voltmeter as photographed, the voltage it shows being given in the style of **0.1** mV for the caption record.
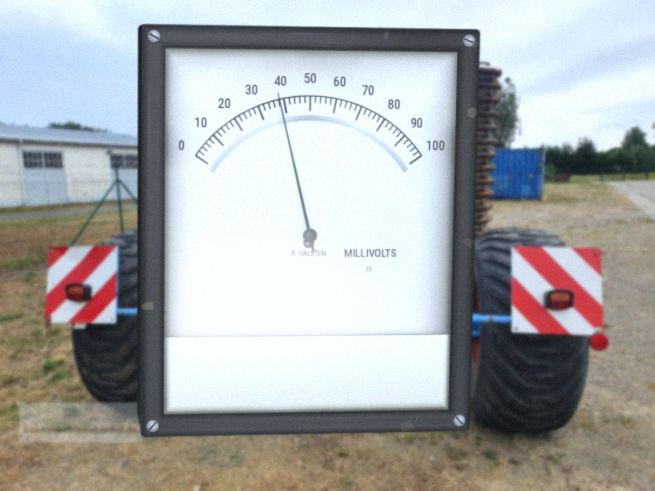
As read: **38** mV
